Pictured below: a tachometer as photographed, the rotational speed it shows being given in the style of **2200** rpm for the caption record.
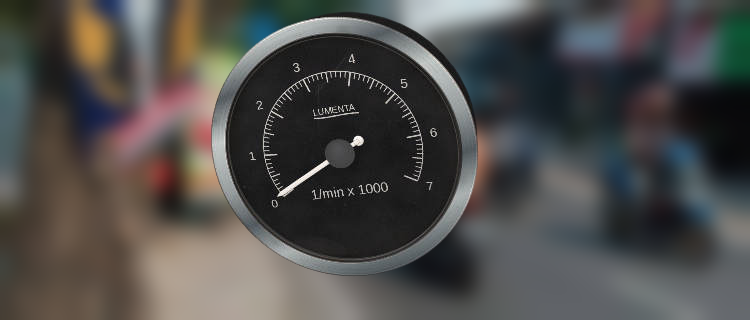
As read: **100** rpm
